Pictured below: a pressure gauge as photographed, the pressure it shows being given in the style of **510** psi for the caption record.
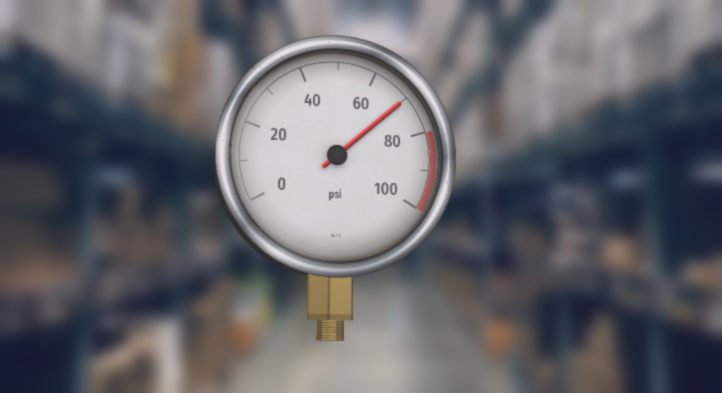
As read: **70** psi
